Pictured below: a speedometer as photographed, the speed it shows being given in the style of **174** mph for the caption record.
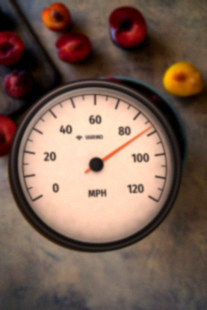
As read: **87.5** mph
